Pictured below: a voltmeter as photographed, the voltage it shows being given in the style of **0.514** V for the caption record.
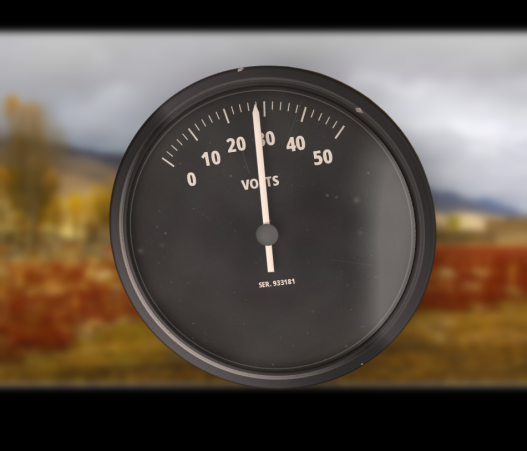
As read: **28** V
